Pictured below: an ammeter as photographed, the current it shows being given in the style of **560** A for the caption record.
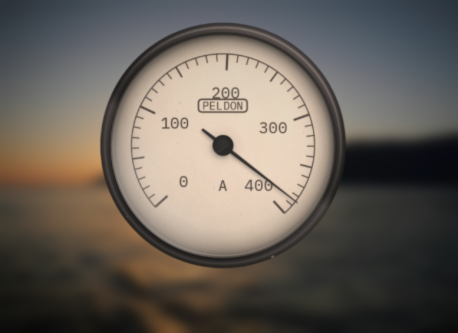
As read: **385** A
